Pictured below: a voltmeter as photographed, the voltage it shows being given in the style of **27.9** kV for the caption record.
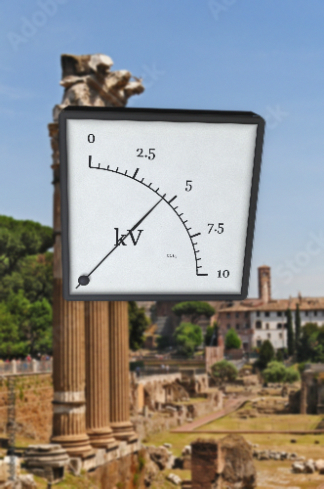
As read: **4.5** kV
